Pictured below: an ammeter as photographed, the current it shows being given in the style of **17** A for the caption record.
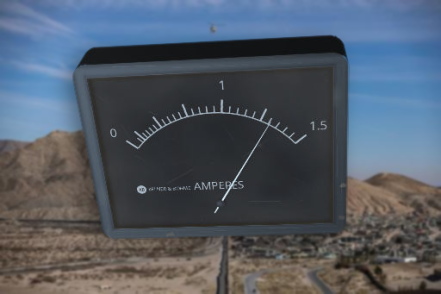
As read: **1.3** A
